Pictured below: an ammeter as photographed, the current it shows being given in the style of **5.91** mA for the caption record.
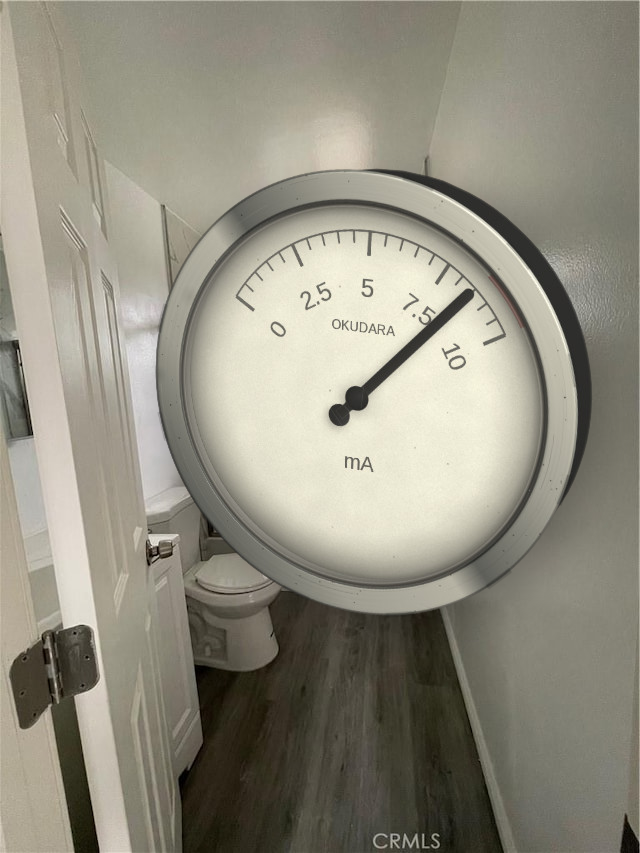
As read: **8.5** mA
